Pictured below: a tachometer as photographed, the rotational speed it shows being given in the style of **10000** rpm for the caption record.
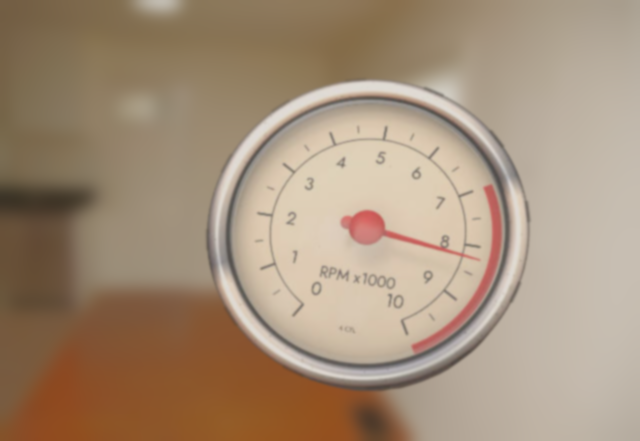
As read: **8250** rpm
